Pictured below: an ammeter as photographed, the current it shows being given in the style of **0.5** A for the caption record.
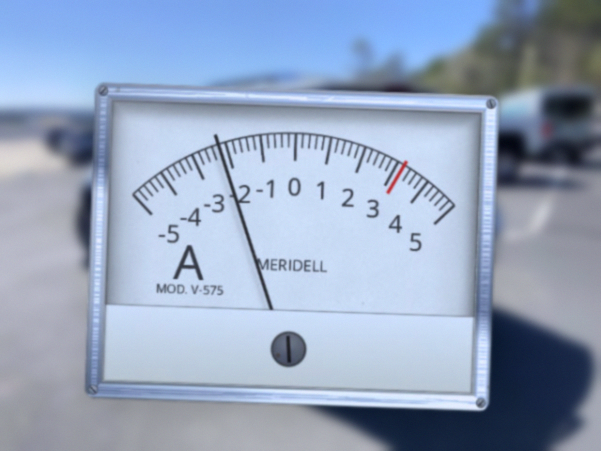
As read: **-2.2** A
